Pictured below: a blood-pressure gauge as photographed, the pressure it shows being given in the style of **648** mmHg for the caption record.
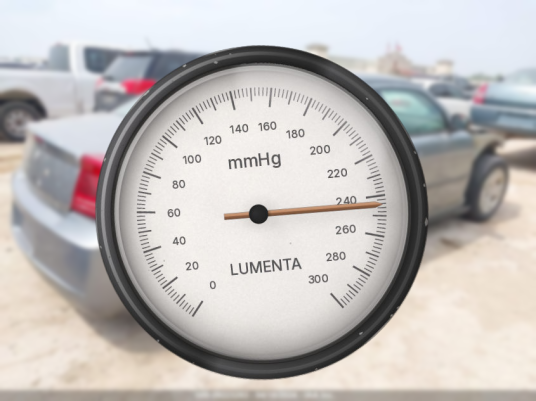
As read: **244** mmHg
